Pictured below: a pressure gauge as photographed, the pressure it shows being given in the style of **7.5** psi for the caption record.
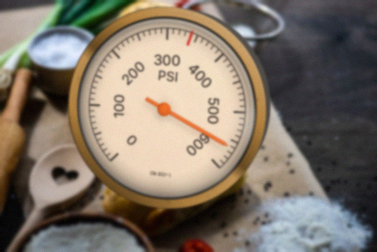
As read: **560** psi
